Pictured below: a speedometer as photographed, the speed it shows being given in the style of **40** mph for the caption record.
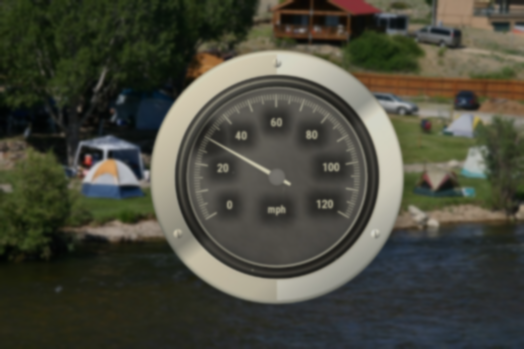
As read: **30** mph
